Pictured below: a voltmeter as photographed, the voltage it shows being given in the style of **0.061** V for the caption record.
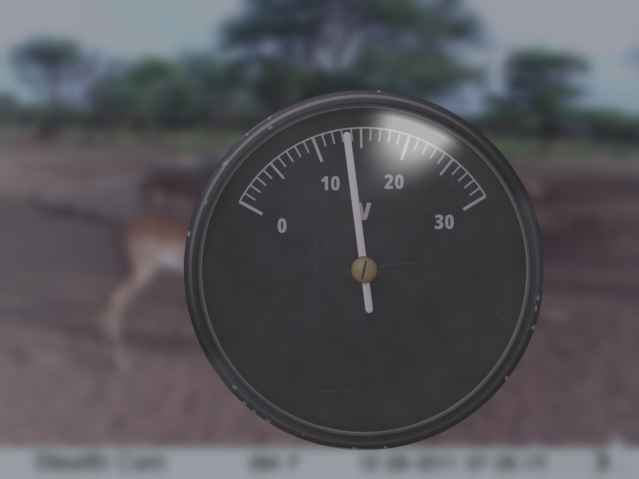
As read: **13.5** V
